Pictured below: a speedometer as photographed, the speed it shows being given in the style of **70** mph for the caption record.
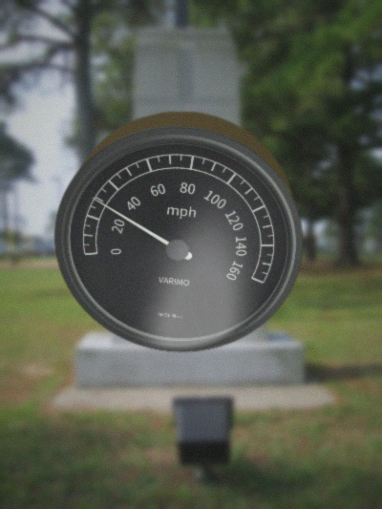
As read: **30** mph
